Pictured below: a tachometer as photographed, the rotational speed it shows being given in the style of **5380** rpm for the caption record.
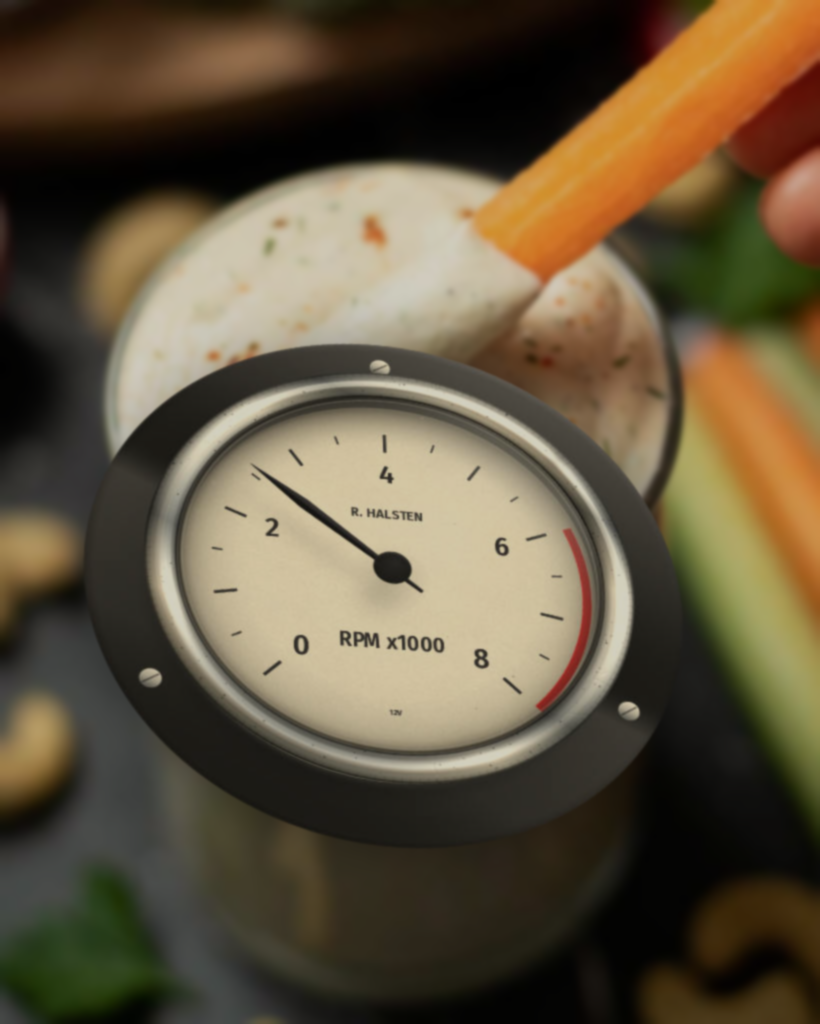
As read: **2500** rpm
